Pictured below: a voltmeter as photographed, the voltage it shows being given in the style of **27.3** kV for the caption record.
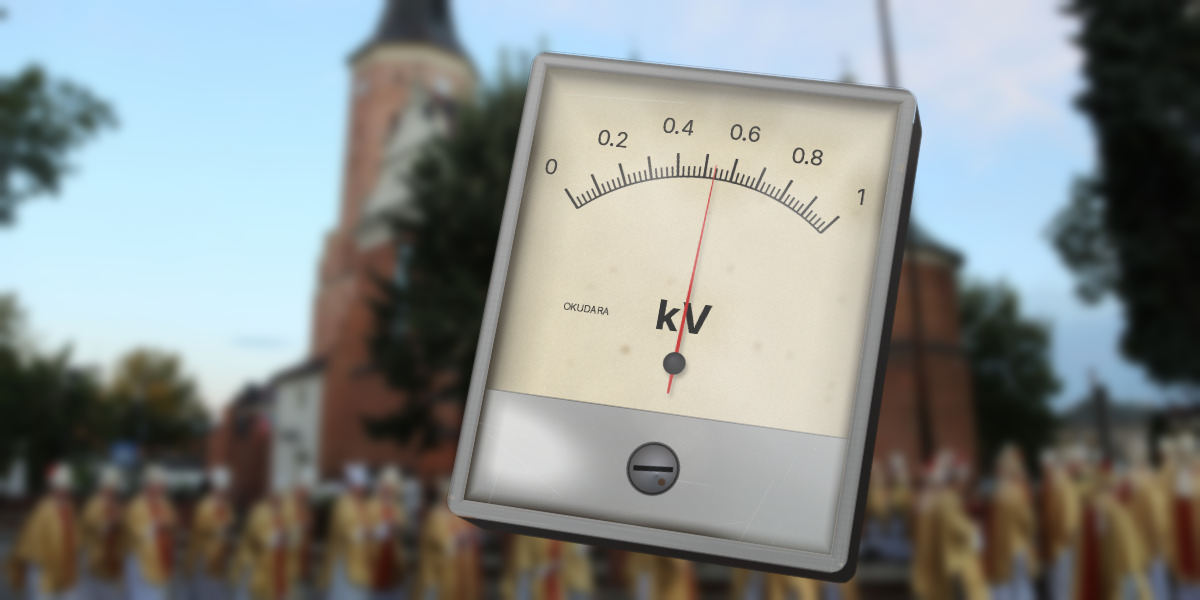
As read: **0.54** kV
